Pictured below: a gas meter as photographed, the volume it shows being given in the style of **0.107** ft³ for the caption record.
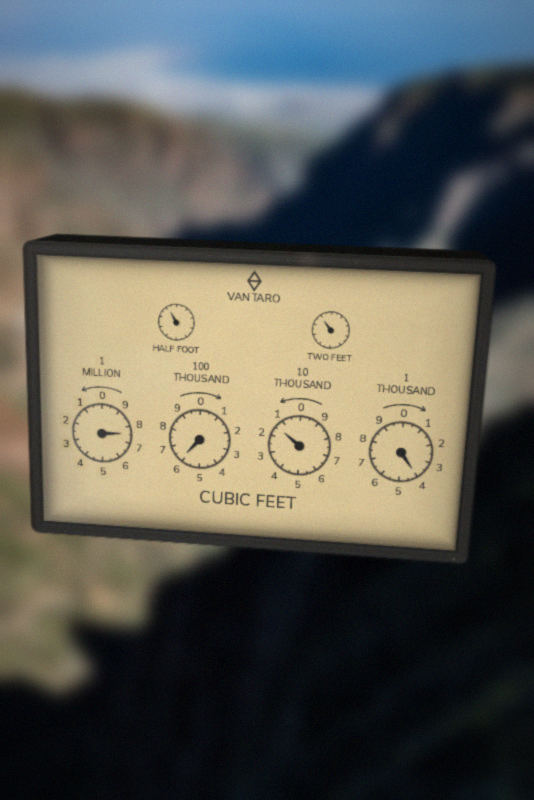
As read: **761400** ft³
